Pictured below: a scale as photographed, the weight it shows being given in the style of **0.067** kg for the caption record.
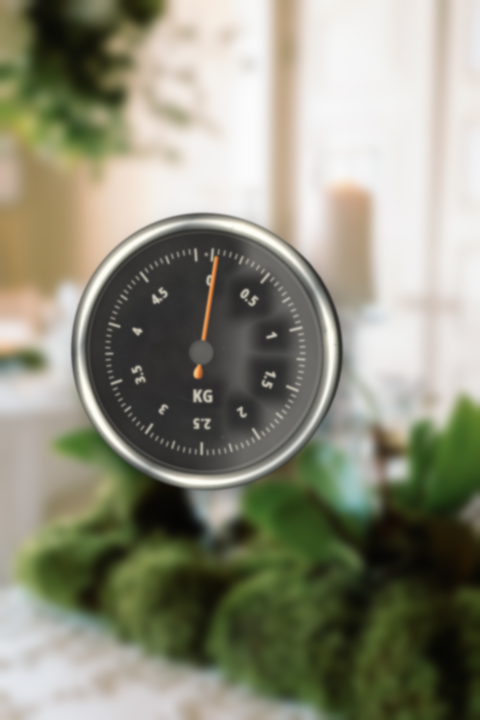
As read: **0.05** kg
